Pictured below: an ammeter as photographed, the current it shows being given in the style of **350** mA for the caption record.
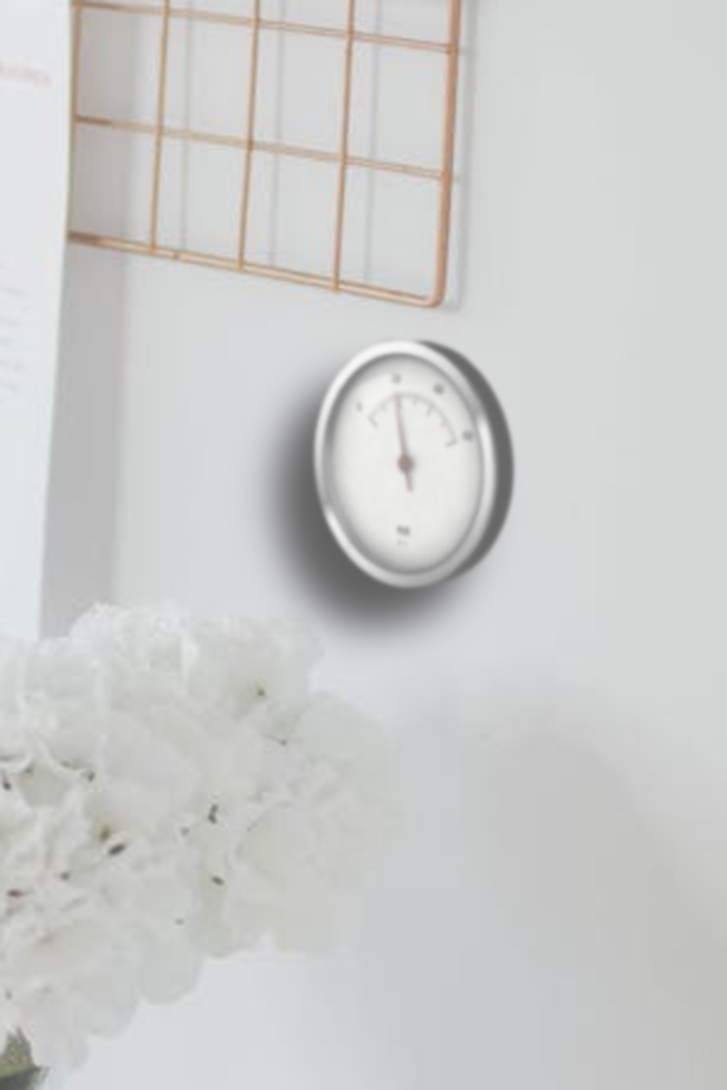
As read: **20** mA
